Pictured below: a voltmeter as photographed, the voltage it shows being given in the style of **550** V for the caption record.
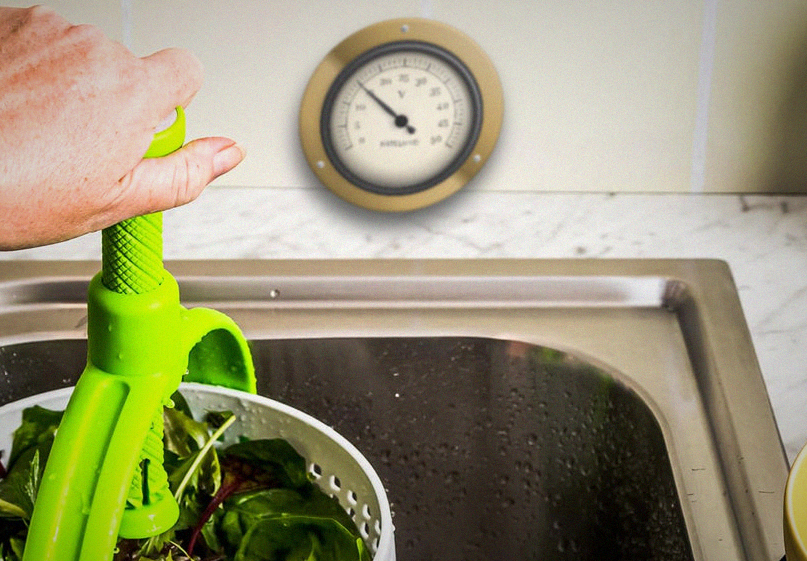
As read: **15** V
